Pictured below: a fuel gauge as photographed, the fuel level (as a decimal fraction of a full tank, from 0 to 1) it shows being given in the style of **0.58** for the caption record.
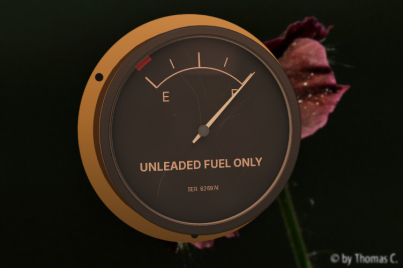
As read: **1**
